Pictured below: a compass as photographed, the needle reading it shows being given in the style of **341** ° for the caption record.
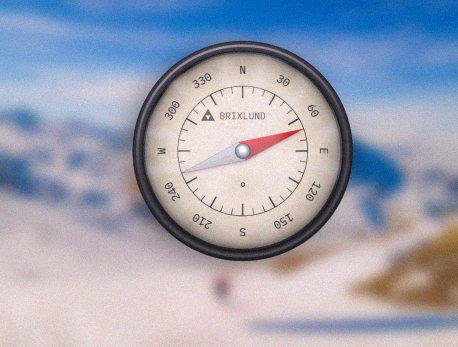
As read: **70** °
